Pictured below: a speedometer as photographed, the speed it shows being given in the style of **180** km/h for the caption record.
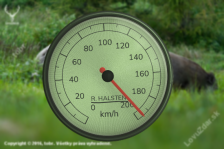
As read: **195** km/h
